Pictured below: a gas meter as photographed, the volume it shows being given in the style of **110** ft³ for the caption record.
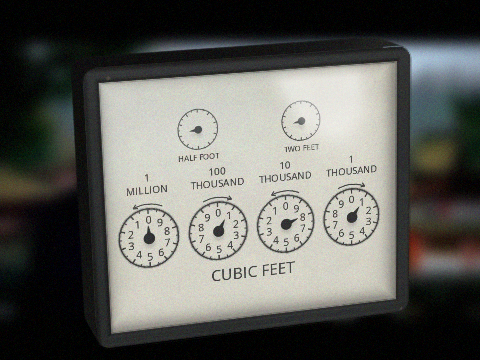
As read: **8100** ft³
